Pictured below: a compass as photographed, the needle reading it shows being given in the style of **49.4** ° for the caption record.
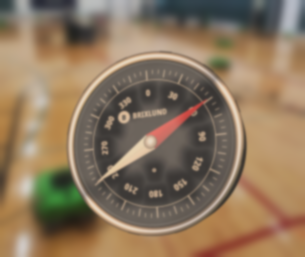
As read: **60** °
